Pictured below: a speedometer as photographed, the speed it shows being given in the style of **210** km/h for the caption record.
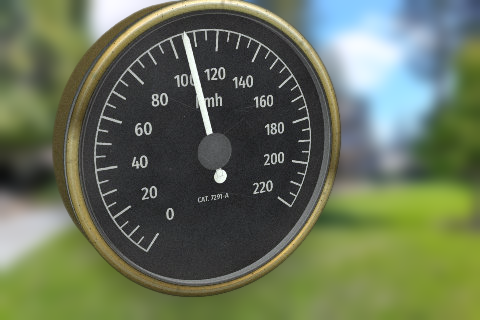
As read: **105** km/h
